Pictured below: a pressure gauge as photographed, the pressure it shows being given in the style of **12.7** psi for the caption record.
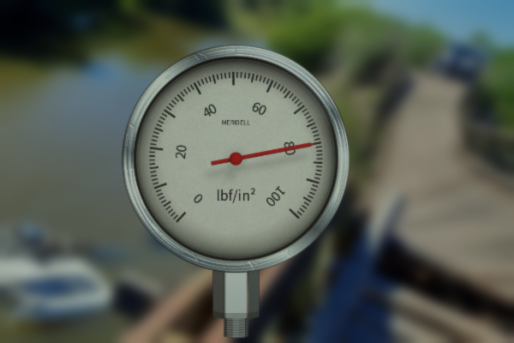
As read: **80** psi
